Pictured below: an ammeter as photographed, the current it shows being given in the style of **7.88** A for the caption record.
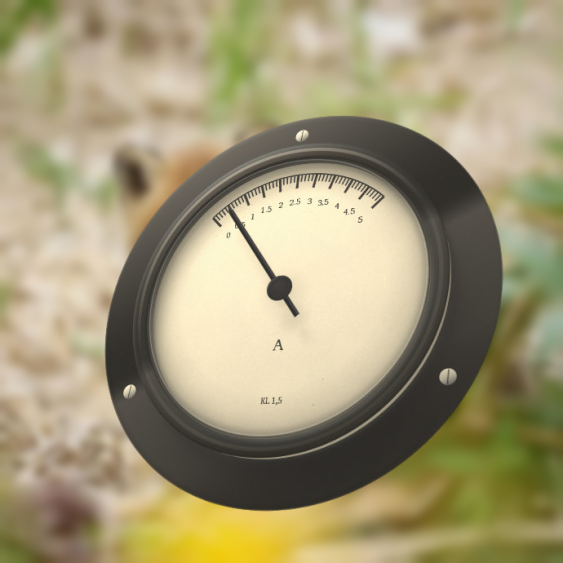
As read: **0.5** A
